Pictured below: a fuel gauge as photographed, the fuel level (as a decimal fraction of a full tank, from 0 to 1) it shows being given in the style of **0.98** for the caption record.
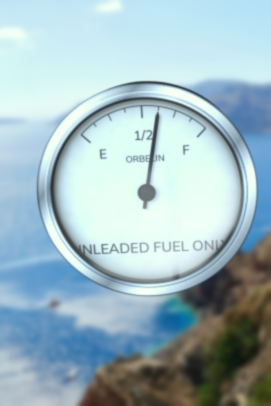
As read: **0.625**
